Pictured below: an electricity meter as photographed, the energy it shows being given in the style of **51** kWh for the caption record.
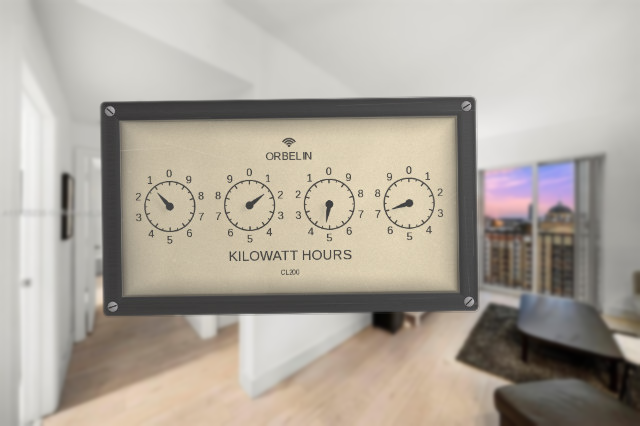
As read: **1147** kWh
